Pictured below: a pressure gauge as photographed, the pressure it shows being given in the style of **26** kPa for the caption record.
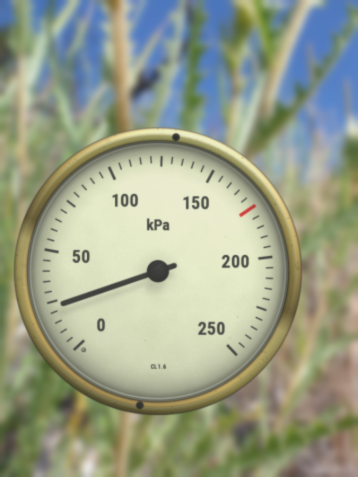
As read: **22.5** kPa
